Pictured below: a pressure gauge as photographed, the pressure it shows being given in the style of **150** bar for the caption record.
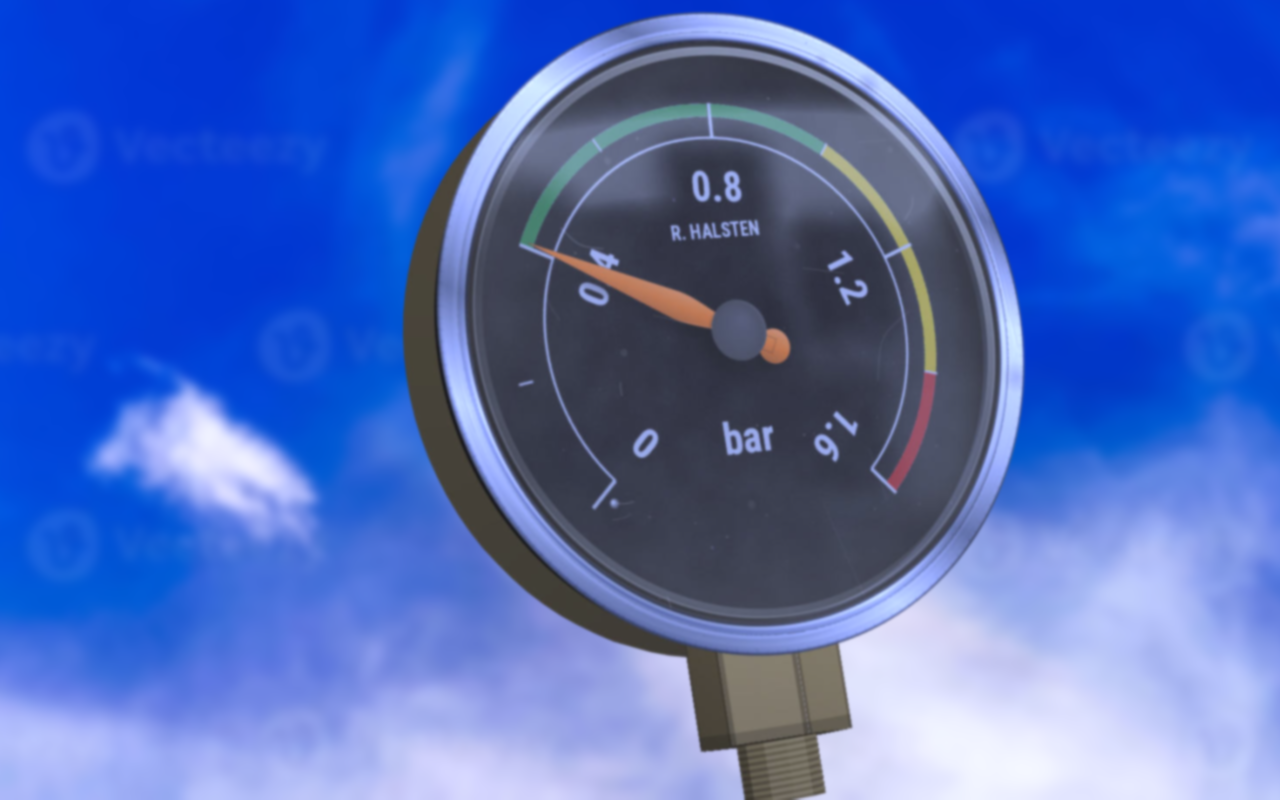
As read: **0.4** bar
